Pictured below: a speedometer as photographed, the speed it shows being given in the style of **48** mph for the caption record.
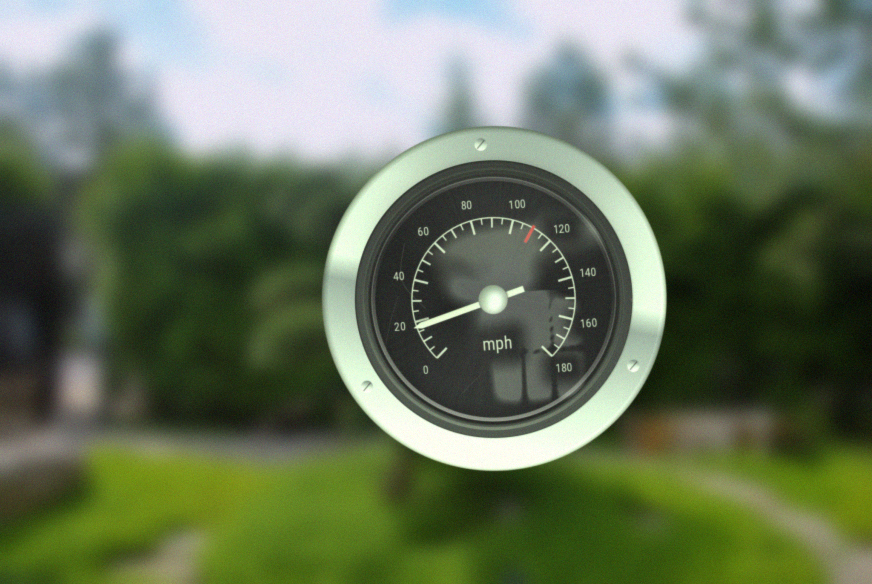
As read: **17.5** mph
